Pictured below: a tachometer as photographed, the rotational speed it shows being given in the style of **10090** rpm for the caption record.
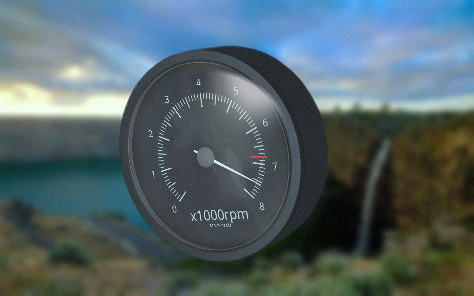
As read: **7500** rpm
